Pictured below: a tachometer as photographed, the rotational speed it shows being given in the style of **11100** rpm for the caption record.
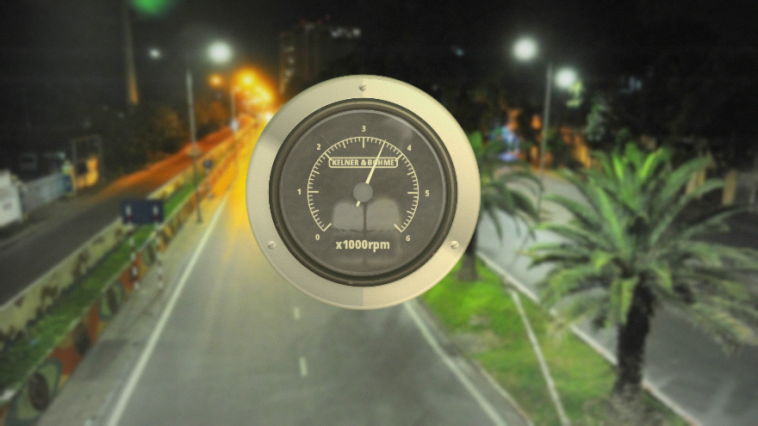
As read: **3500** rpm
